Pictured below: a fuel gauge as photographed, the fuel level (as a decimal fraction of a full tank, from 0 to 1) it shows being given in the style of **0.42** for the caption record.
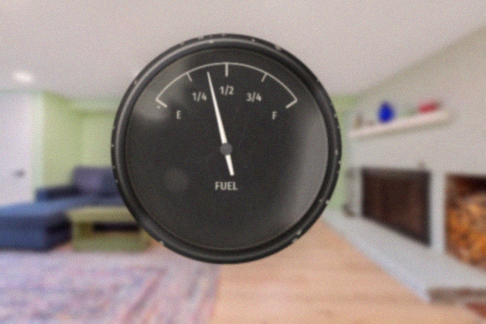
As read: **0.375**
